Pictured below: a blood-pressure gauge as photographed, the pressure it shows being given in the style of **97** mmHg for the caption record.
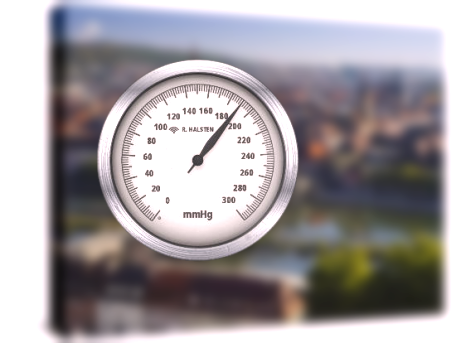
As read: **190** mmHg
